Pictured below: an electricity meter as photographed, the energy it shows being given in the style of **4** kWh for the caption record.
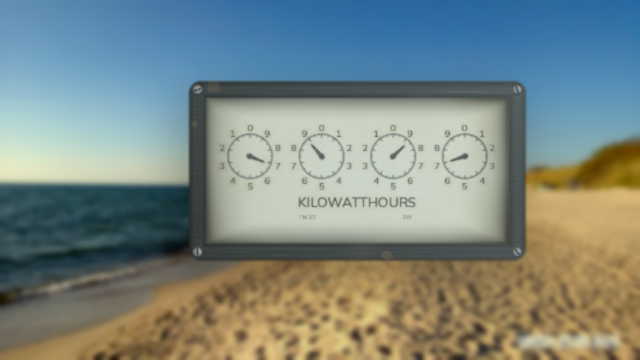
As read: **6887** kWh
